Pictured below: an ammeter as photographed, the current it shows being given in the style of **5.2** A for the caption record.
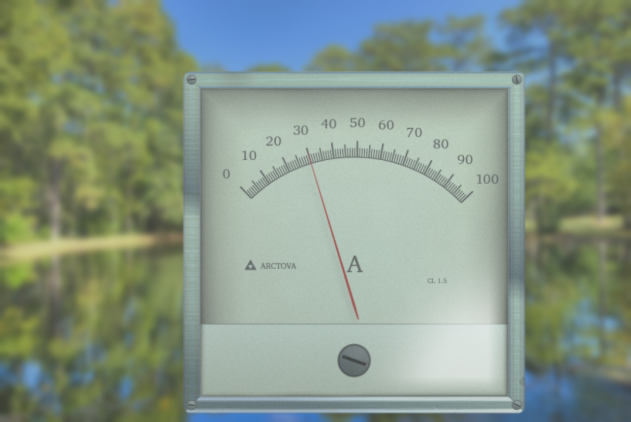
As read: **30** A
